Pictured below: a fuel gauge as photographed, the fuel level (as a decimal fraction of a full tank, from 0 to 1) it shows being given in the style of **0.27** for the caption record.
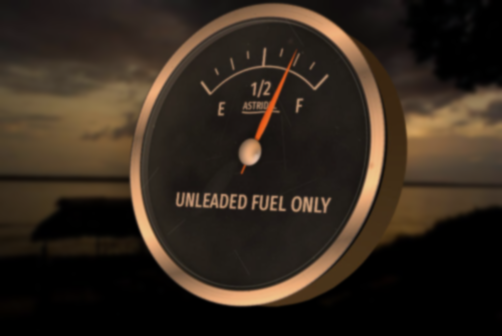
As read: **0.75**
